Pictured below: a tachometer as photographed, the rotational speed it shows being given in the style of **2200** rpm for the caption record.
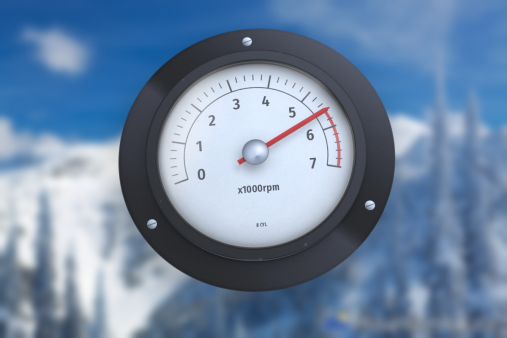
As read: **5600** rpm
